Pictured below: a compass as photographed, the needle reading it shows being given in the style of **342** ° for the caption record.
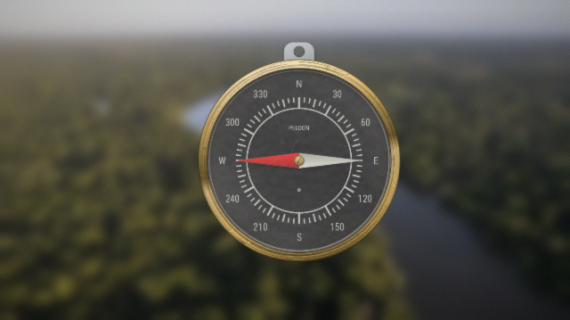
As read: **270** °
